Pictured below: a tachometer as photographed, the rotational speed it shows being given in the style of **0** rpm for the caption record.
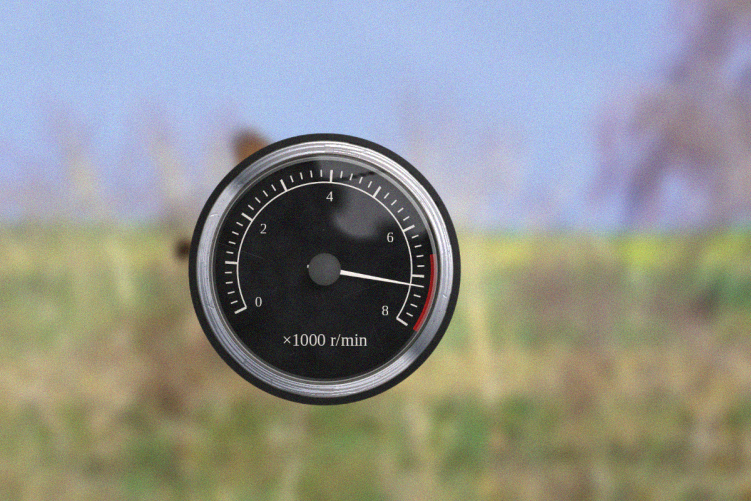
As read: **7200** rpm
